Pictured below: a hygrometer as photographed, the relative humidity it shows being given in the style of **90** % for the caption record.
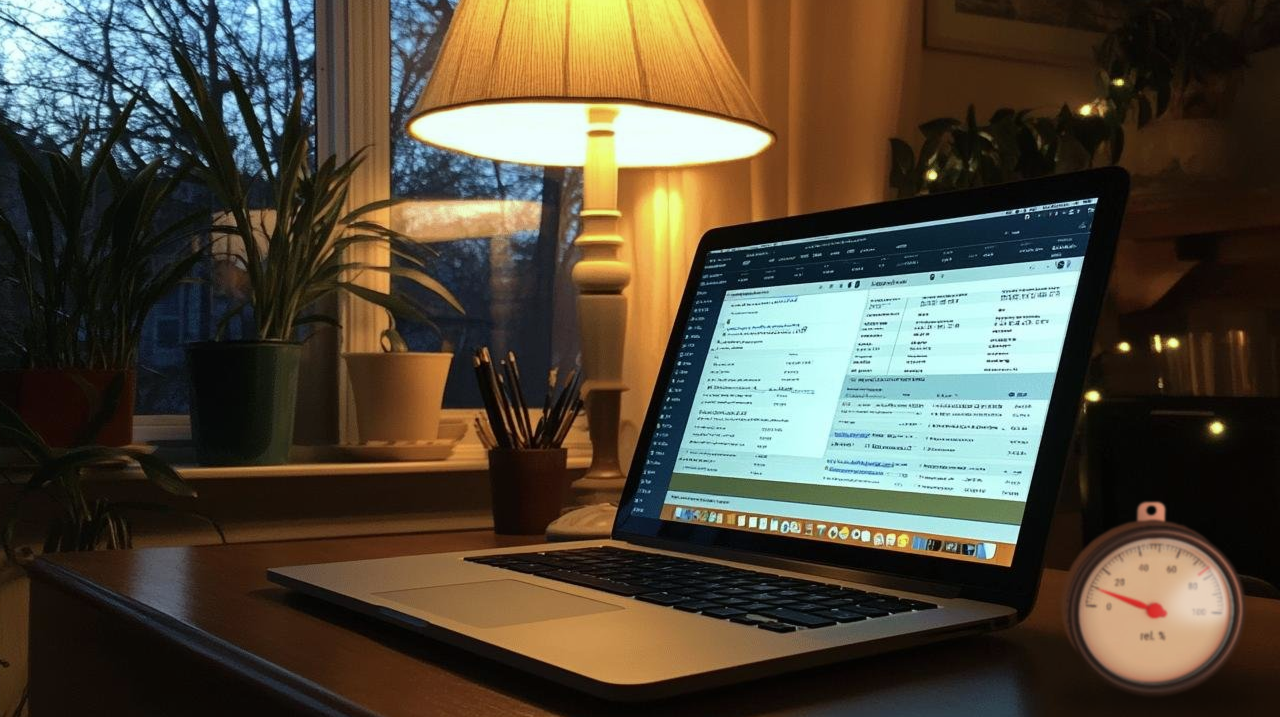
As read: **10** %
